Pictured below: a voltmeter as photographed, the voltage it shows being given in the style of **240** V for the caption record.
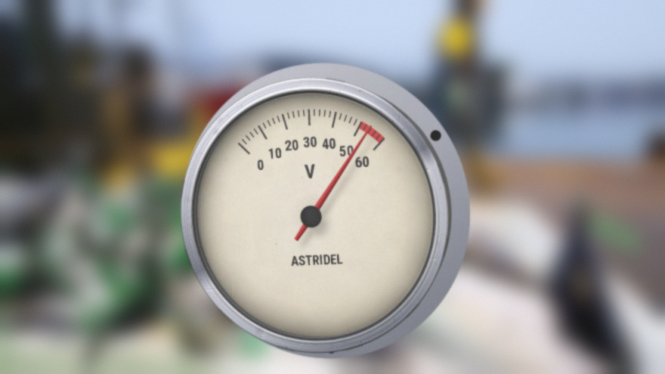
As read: **54** V
